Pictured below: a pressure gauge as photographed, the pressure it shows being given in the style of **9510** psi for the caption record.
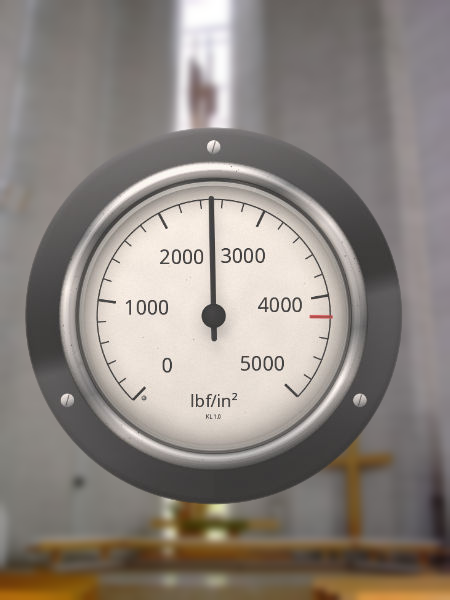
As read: **2500** psi
